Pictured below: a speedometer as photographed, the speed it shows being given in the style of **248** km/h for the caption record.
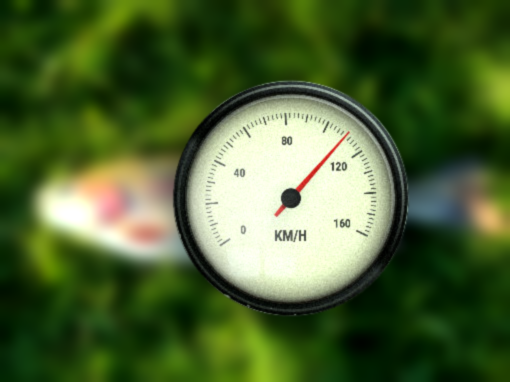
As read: **110** km/h
